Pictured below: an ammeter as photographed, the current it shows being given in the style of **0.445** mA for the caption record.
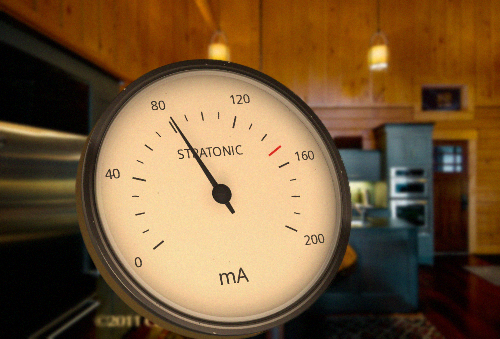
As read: **80** mA
